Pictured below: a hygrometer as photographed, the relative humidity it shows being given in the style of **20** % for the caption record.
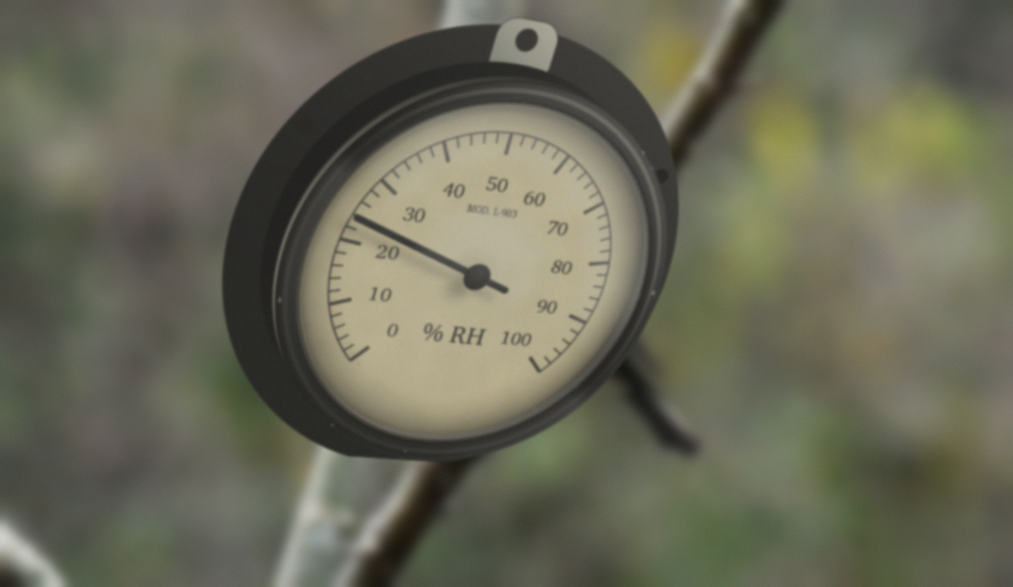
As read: **24** %
